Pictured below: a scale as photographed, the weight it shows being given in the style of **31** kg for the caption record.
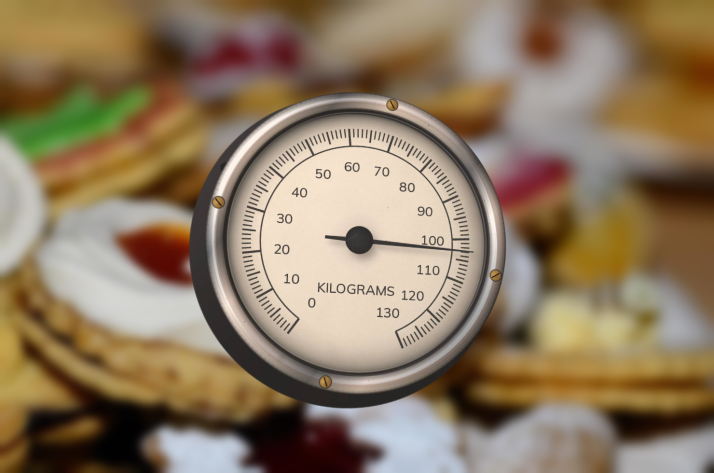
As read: **103** kg
